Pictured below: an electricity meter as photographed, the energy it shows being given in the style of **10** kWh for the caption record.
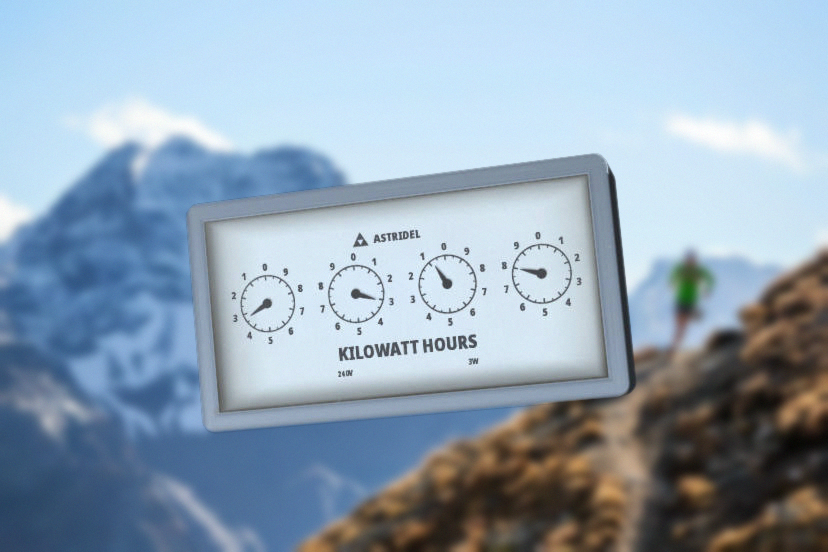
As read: **3308** kWh
